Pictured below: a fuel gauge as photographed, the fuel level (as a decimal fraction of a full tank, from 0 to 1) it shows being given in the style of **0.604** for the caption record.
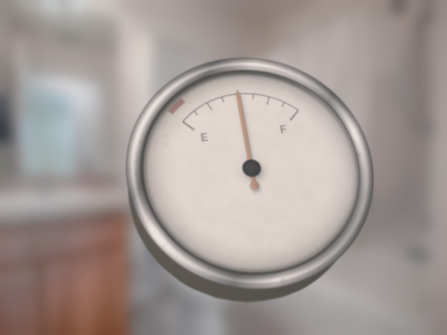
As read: **0.5**
